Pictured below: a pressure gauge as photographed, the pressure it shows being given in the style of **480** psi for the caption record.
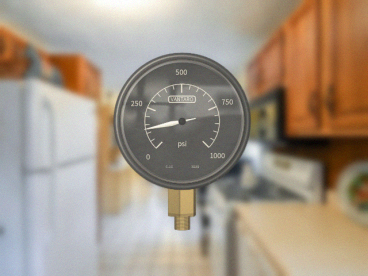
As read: **125** psi
